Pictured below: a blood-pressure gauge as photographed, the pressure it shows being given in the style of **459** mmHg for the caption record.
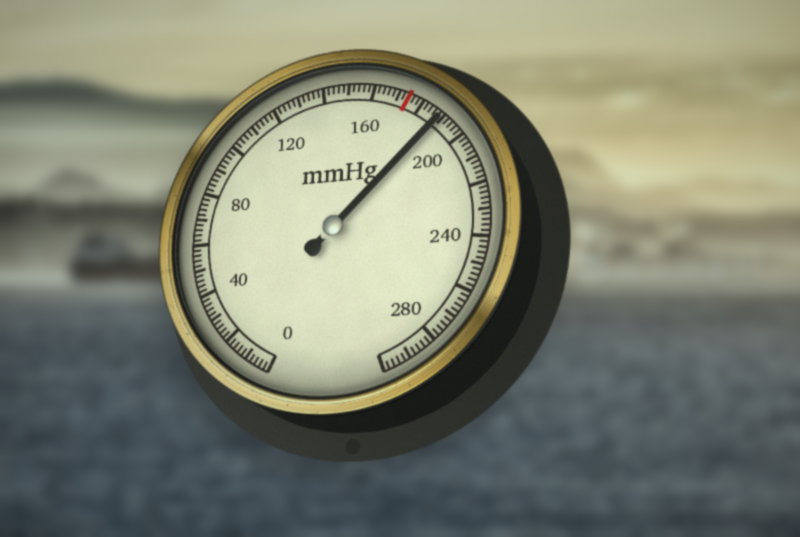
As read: **190** mmHg
